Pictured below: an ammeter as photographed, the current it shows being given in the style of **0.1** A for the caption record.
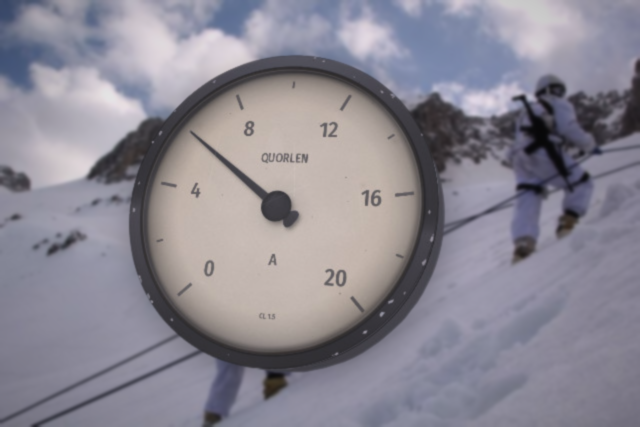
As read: **6** A
